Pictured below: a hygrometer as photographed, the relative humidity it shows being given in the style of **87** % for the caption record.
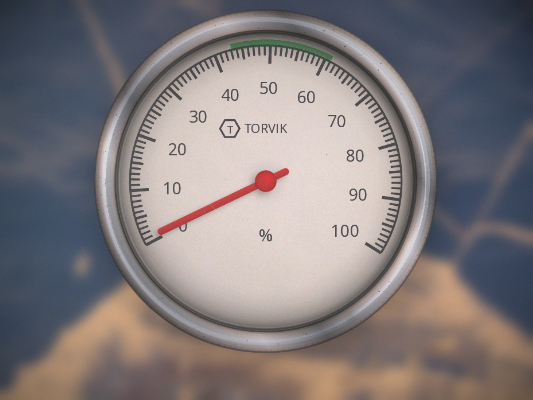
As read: **1** %
